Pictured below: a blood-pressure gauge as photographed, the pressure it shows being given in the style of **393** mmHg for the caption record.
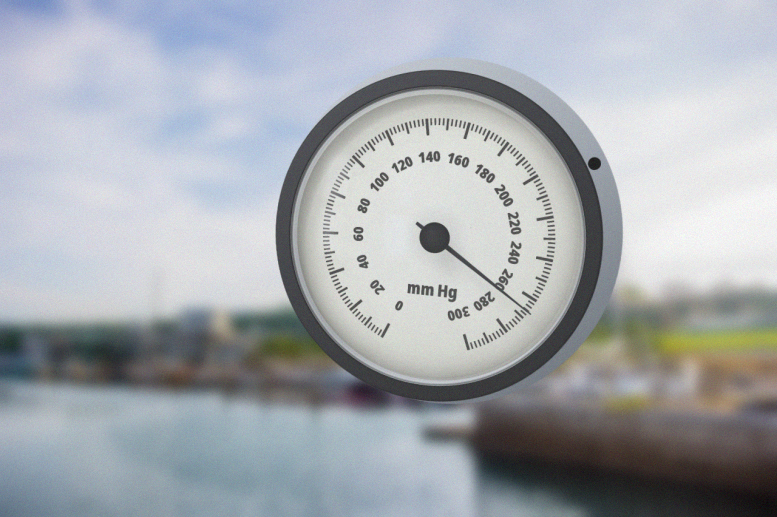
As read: **266** mmHg
